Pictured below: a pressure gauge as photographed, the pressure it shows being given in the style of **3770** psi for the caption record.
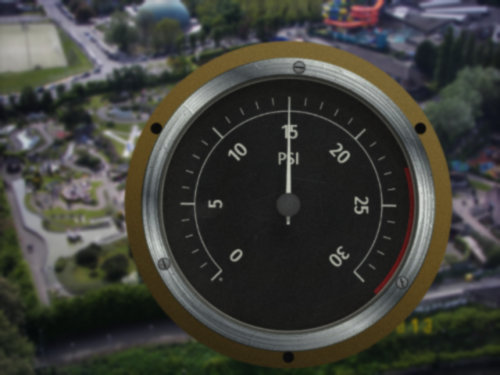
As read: **15** psi
